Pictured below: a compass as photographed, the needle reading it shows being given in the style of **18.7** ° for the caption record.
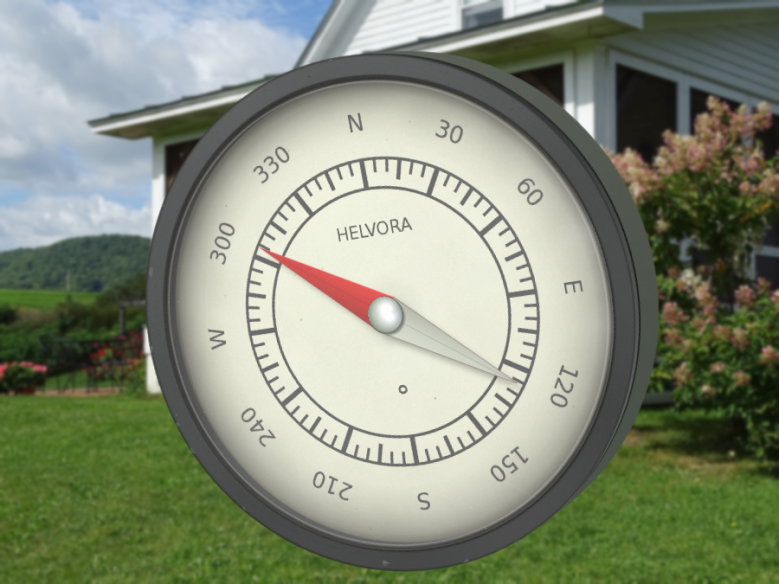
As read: **305** °
